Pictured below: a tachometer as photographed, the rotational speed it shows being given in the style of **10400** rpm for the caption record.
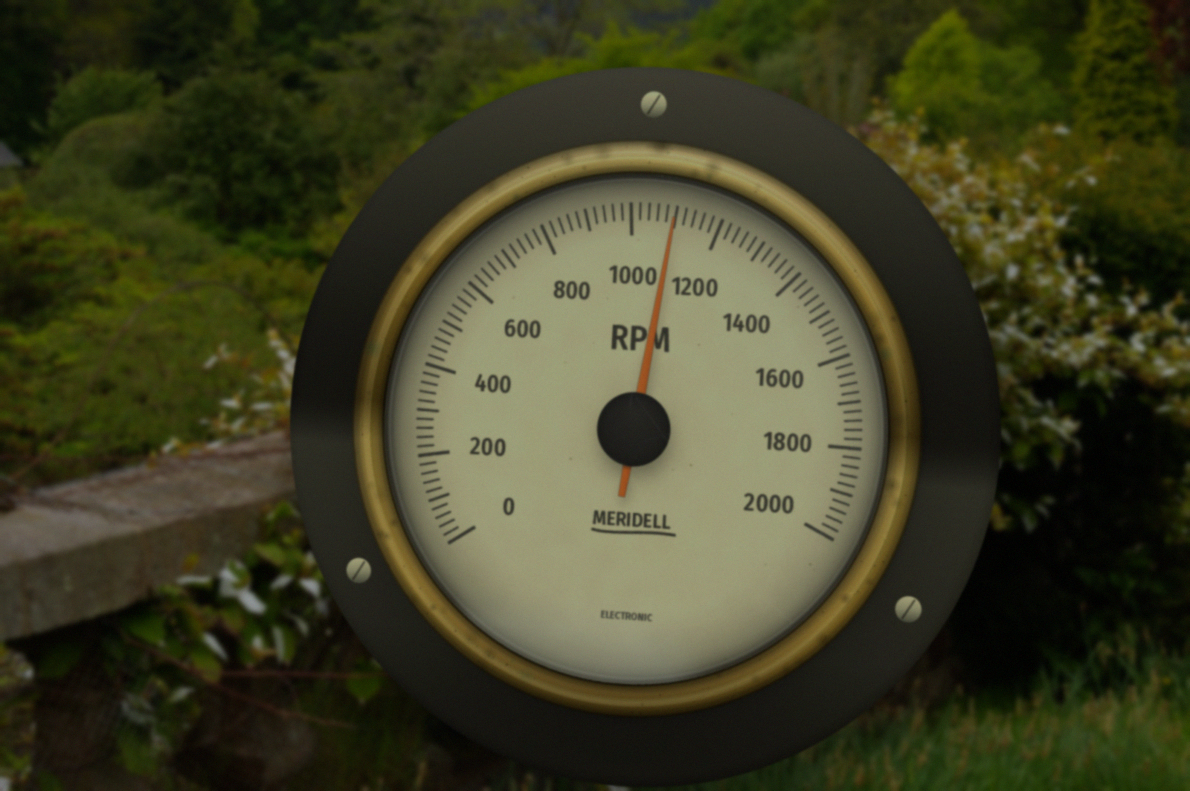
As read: **1100** rpm
